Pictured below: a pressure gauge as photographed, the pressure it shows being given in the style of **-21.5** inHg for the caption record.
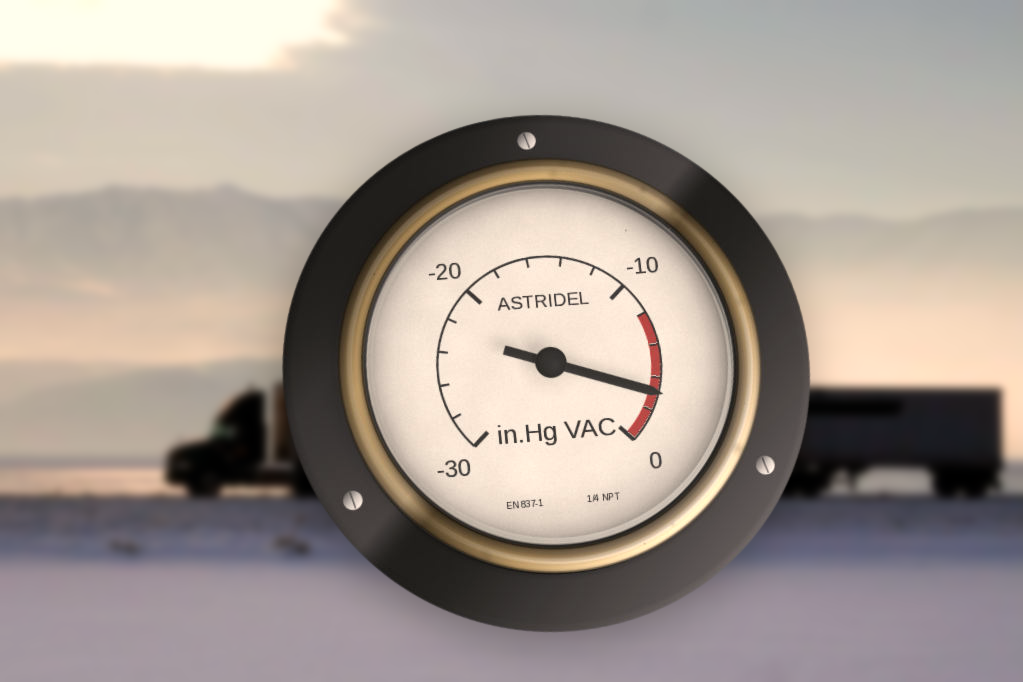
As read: **-3** inHg
